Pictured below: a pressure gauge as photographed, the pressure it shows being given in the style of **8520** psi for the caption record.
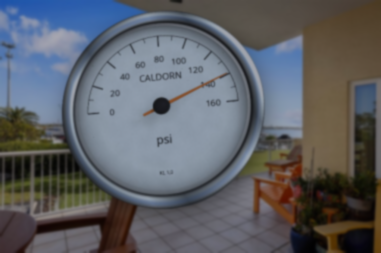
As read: **140** psi
